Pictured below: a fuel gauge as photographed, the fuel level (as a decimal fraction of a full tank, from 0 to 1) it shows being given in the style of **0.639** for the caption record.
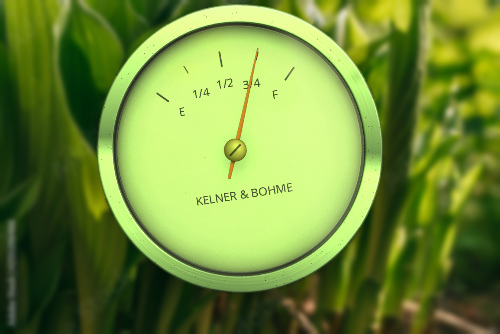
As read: **0.75**
